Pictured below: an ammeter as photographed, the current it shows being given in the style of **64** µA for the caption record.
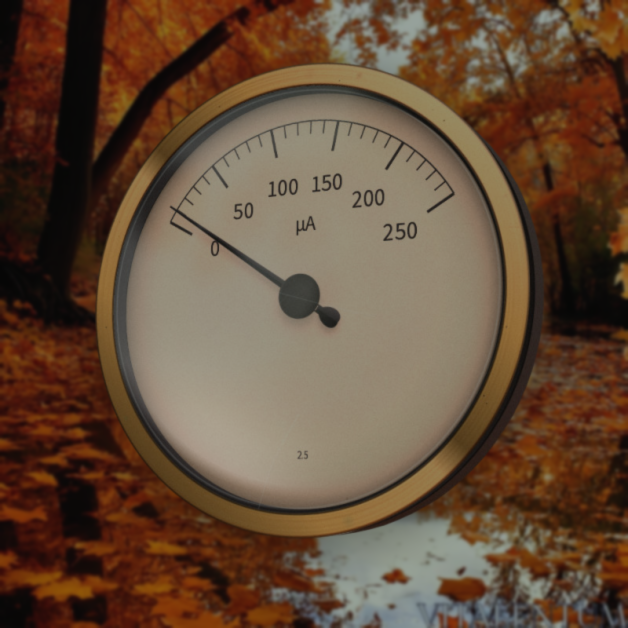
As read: **10** µA
